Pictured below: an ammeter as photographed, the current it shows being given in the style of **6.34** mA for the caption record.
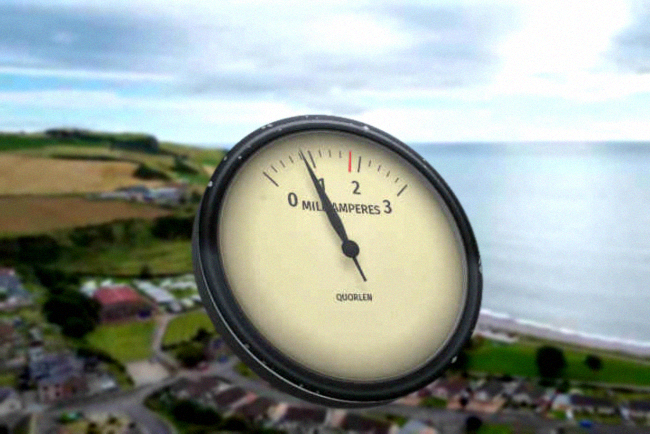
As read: **0.8** mA
